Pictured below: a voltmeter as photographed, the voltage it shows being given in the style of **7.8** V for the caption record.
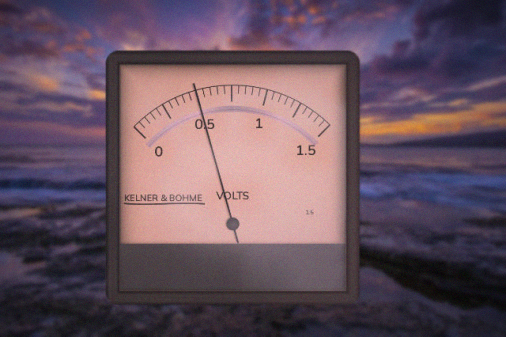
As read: **0.5** V
